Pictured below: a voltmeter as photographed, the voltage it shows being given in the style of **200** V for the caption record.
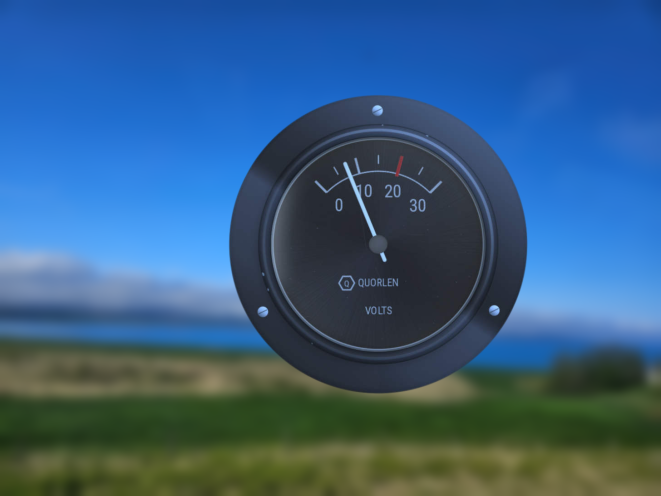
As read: **7.5** V
